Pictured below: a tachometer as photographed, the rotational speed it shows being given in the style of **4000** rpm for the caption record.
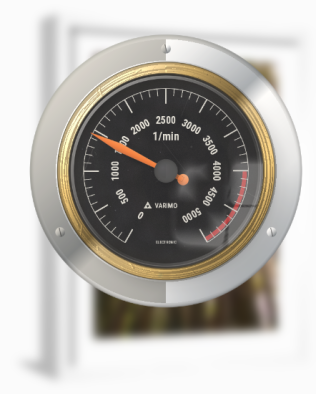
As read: **1450** rpm
